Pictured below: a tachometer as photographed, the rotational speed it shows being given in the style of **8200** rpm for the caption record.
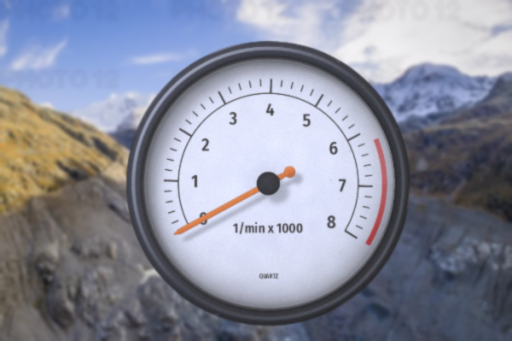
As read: **0** rpm
